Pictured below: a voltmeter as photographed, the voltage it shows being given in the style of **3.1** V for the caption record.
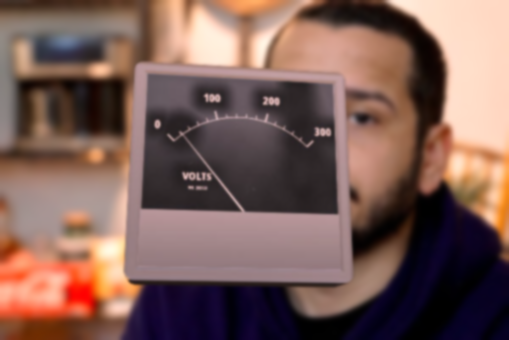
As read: **20** V
